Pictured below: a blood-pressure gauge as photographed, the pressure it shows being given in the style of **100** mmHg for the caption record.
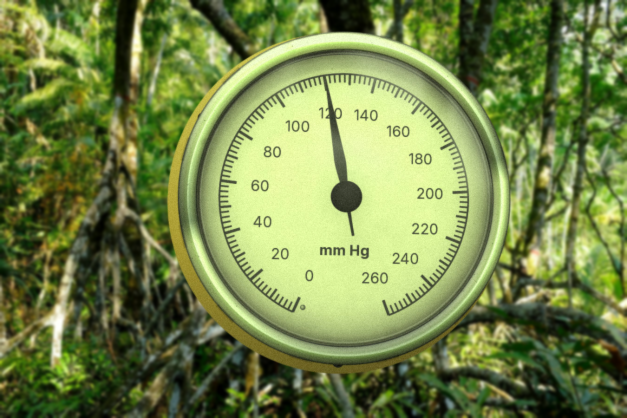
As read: **120** mmHg
